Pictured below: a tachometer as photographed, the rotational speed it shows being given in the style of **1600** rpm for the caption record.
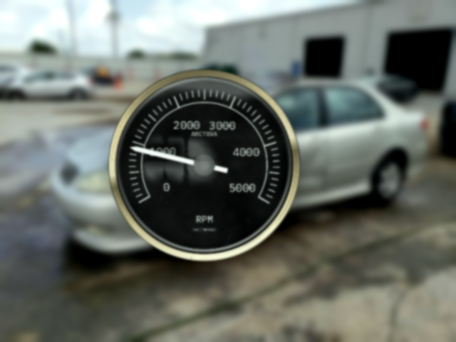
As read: **900** rpm
